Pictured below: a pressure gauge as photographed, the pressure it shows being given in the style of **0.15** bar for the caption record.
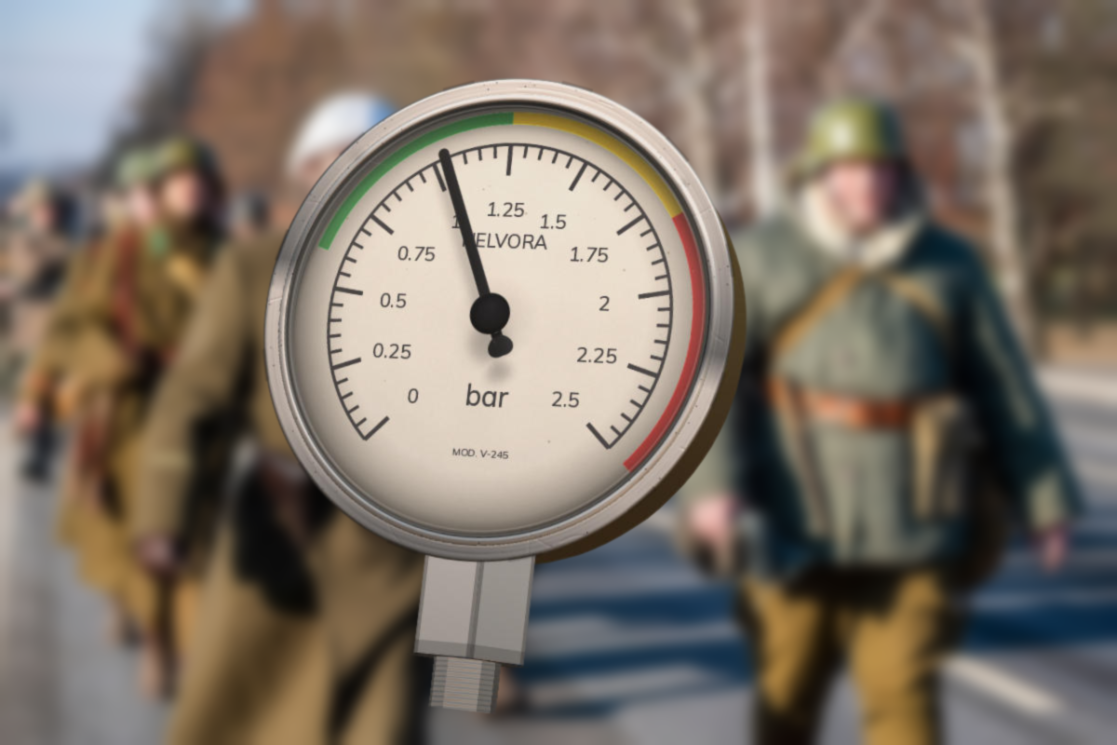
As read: **1.05** bar
